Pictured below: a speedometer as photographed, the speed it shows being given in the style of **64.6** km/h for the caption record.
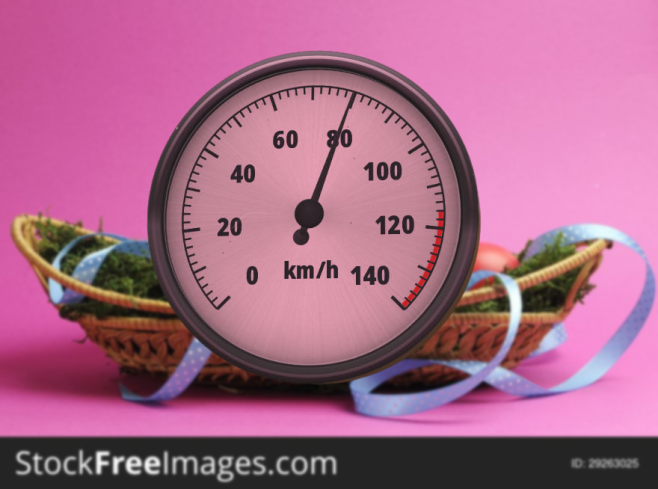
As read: **80** km/h
